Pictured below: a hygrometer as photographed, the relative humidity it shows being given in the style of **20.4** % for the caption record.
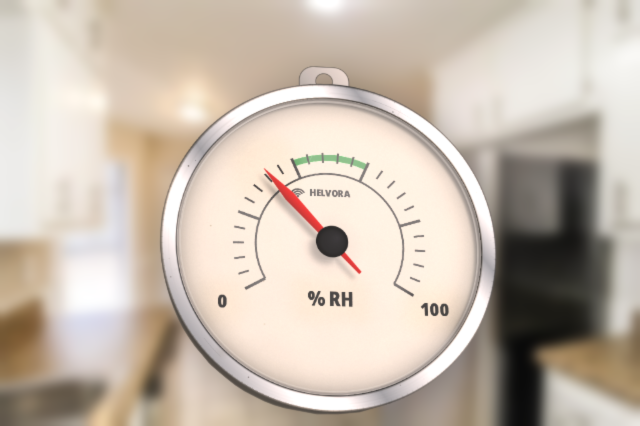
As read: **32** %
